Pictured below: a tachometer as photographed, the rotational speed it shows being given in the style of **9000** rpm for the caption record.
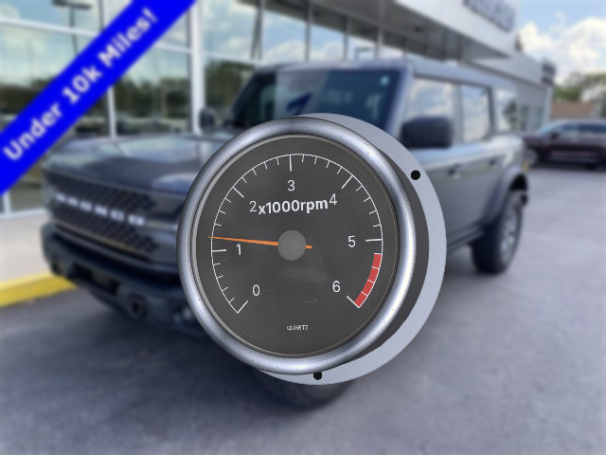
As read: **1200** rpm
